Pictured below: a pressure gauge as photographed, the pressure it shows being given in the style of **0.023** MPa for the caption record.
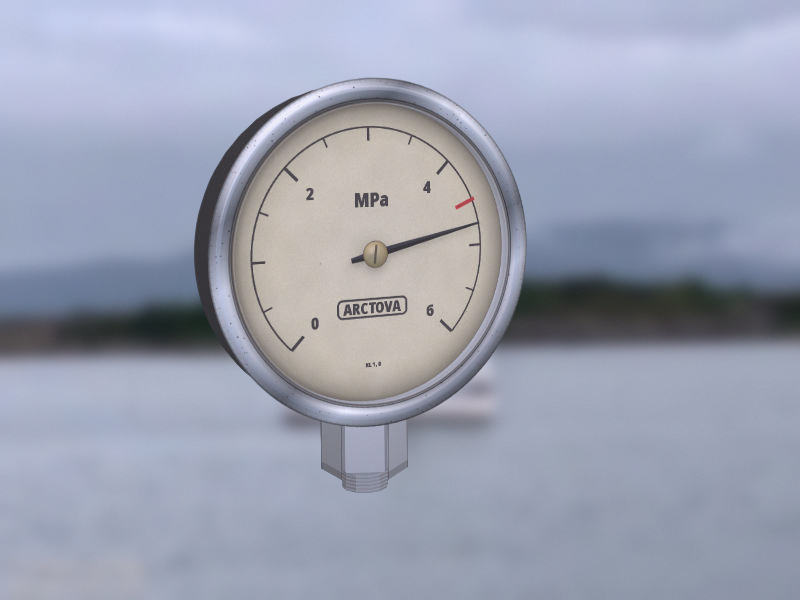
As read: **4.75** MPa
